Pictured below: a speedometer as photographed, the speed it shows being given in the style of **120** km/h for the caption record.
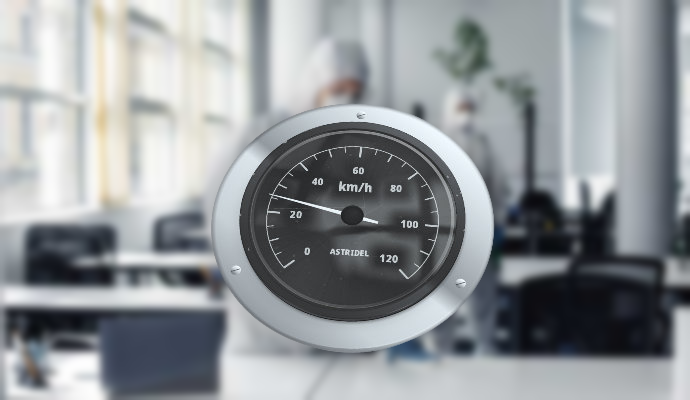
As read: **25** km/h
